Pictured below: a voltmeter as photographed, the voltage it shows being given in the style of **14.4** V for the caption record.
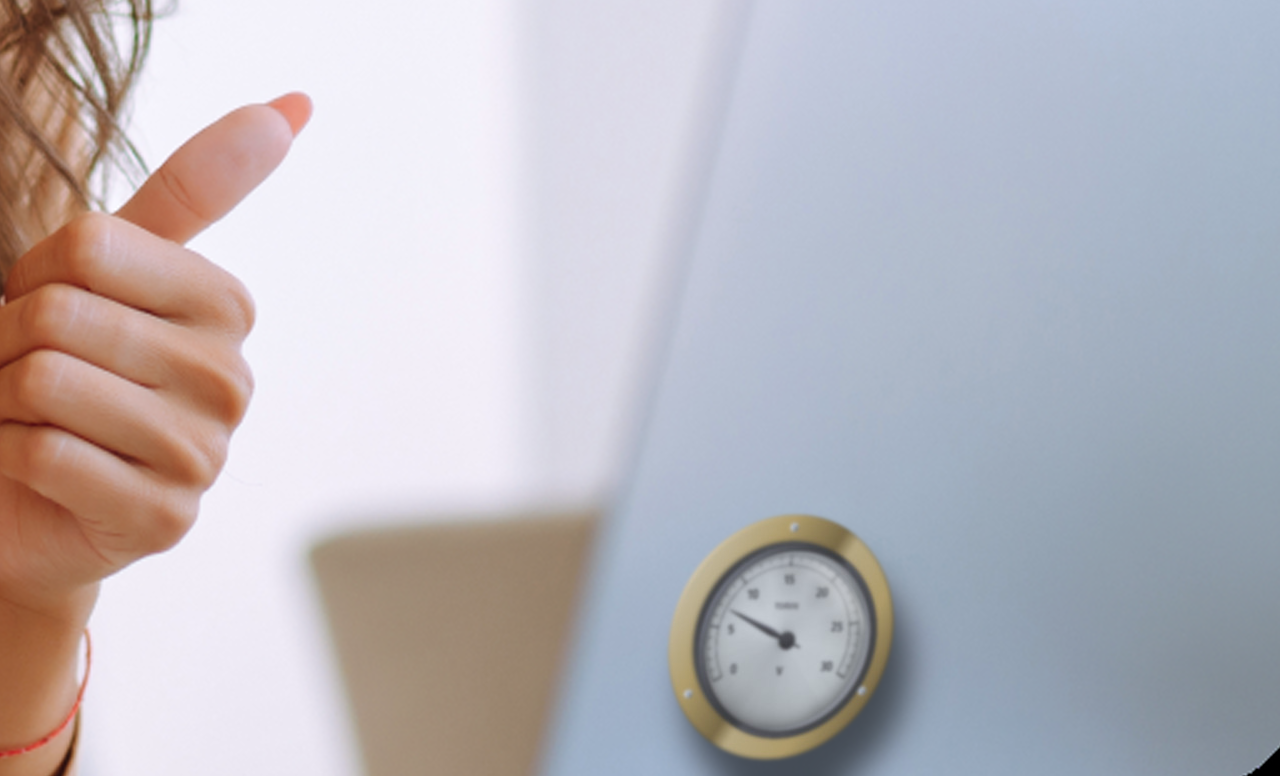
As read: **7** V
